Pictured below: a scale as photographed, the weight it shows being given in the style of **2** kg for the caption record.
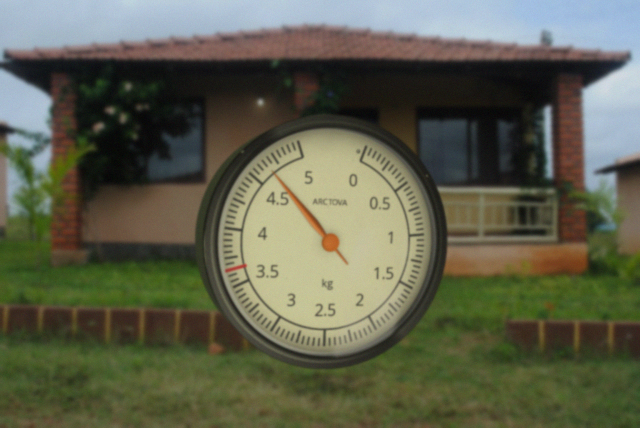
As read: **4.65** kg
